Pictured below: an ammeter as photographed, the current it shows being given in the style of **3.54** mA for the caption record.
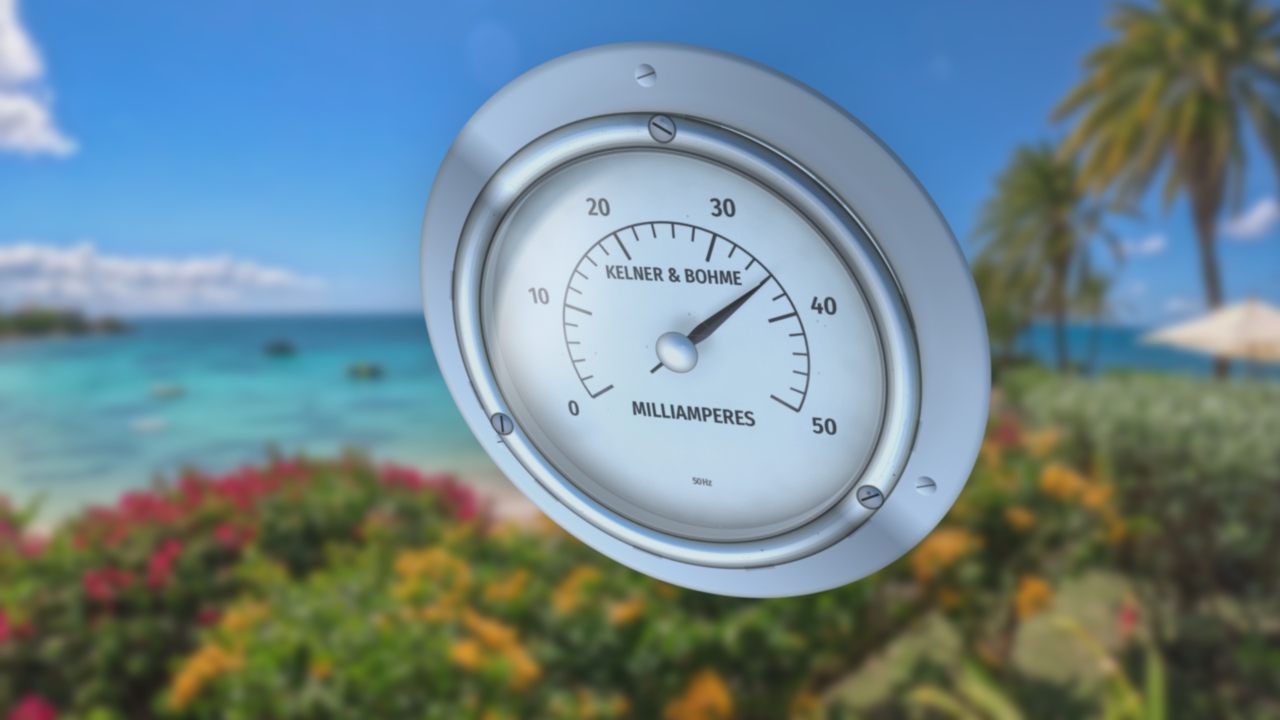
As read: **36** mA
